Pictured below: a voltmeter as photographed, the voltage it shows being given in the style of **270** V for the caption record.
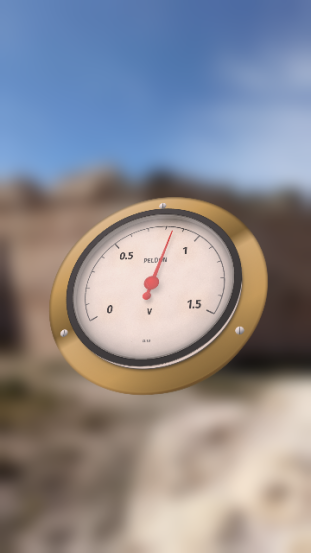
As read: **0.85** V
